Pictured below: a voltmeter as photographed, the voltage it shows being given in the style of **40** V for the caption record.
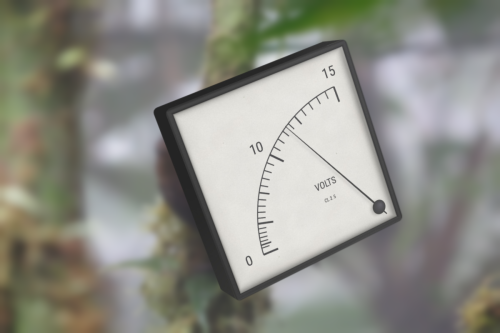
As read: **11.75** V
